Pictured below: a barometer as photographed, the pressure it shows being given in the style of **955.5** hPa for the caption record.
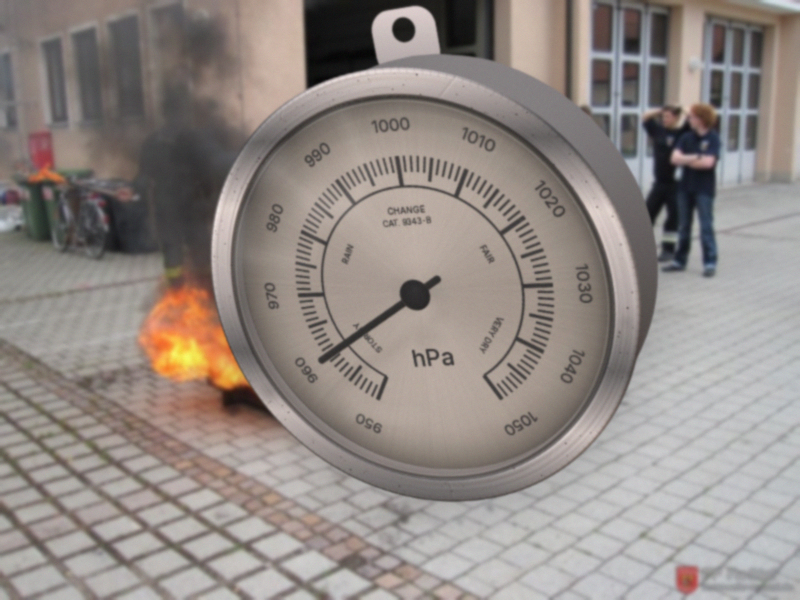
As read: **960** hPa
